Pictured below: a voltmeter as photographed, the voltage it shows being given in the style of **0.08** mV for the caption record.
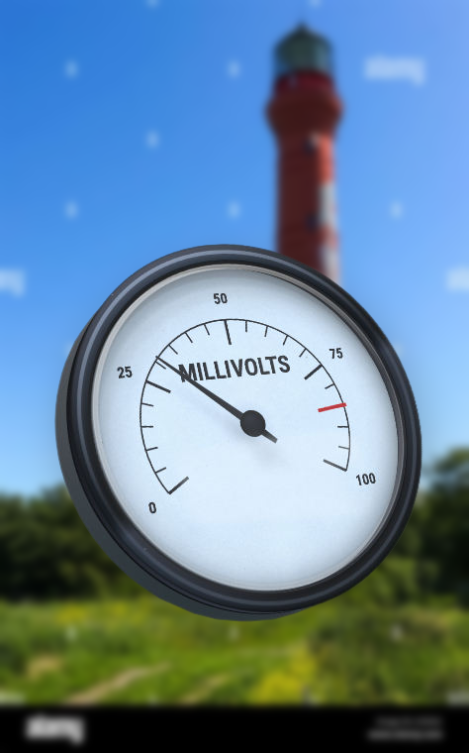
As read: **30** mV
